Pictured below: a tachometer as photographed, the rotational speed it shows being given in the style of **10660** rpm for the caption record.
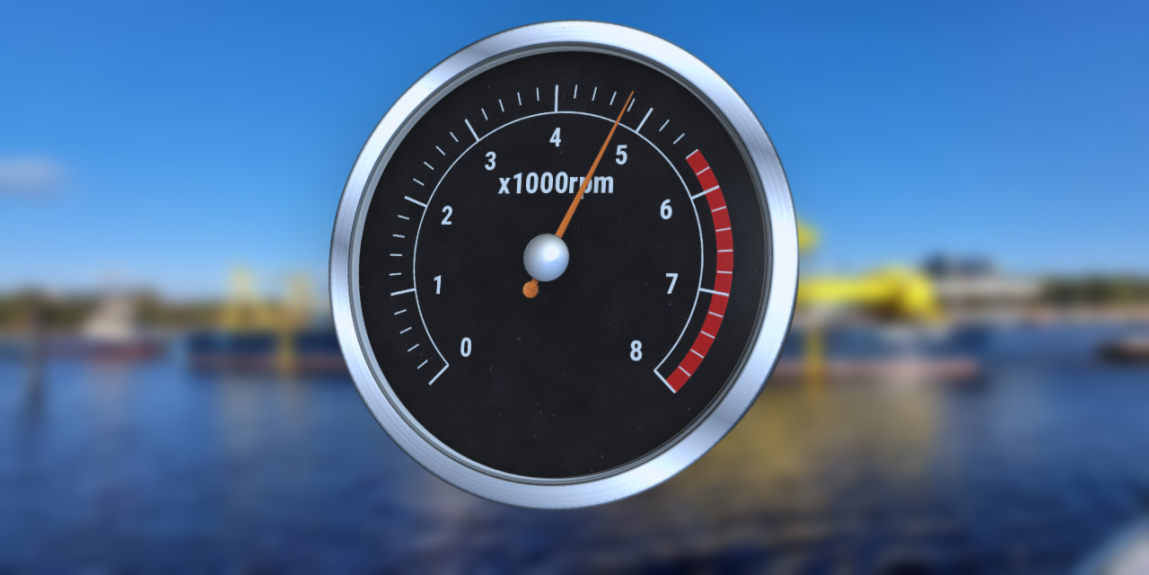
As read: **4800** rpm
